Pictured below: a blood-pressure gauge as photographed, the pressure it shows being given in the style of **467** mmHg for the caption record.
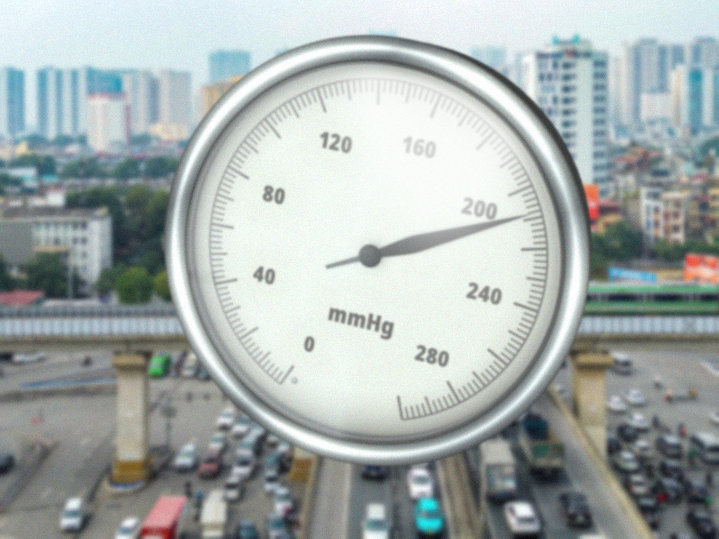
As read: **208** mmHg
